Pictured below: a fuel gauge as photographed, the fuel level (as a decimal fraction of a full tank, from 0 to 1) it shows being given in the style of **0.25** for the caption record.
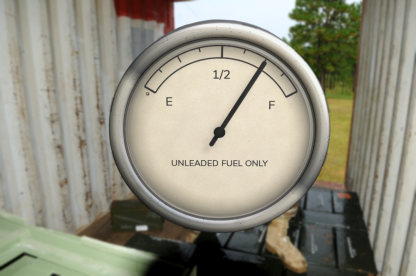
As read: **0.75**
